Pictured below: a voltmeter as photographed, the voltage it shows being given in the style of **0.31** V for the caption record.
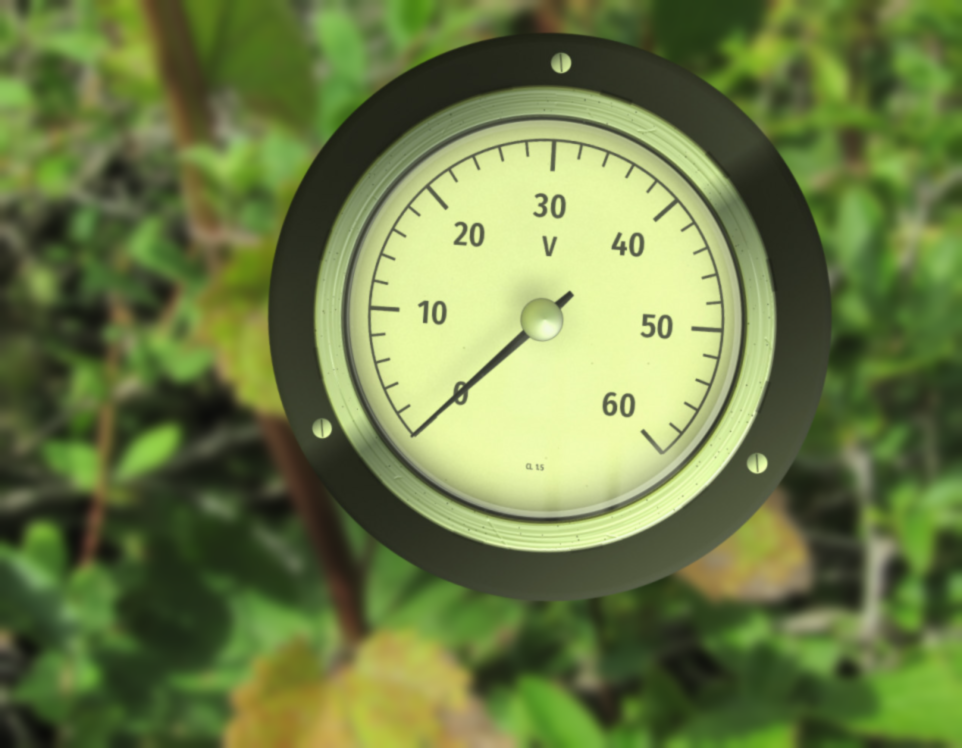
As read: **0** V
